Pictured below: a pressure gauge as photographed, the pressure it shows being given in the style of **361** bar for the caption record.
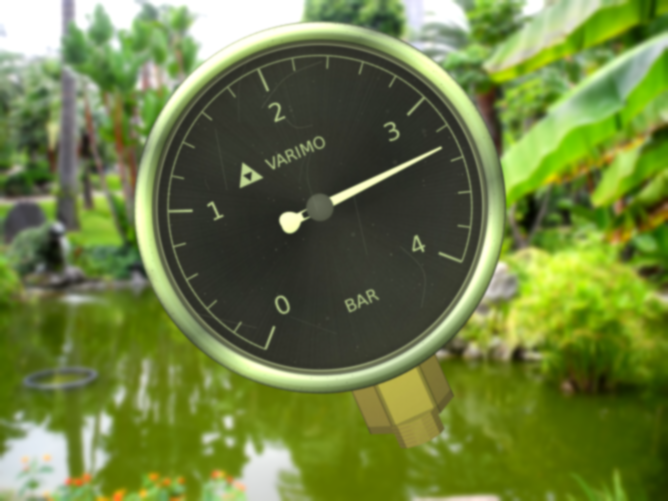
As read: **3.3** bar
